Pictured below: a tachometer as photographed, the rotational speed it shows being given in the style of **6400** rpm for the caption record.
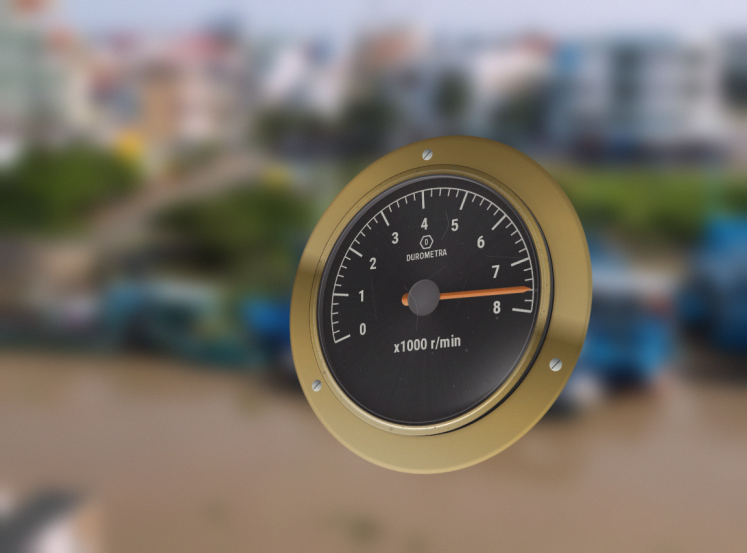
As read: **7600** rpm
